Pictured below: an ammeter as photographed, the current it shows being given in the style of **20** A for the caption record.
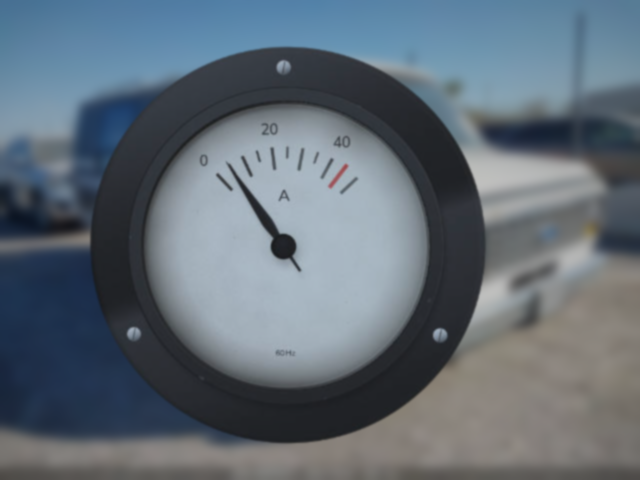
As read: **5** A
